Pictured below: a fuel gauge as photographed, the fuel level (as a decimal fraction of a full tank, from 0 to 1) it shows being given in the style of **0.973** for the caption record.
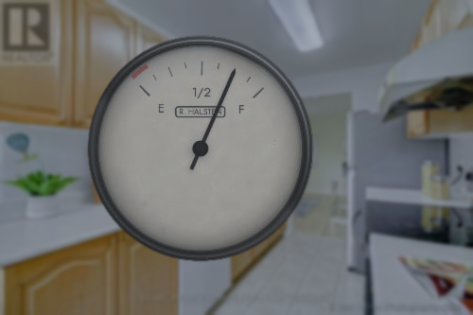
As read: **0.75**
